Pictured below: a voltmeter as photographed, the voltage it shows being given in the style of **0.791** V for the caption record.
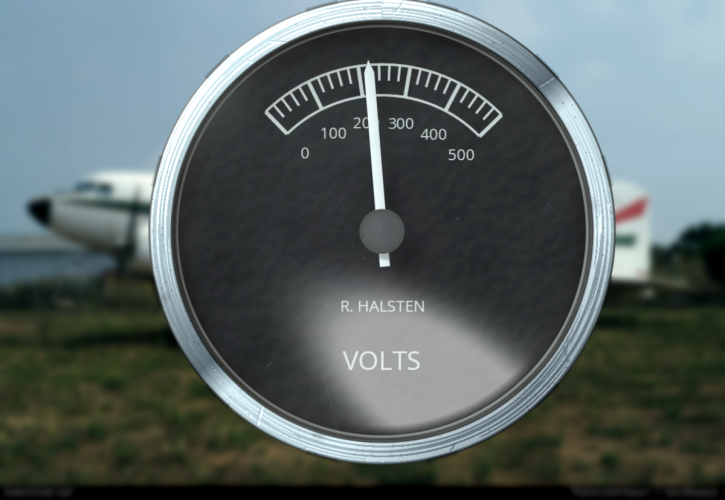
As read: **220** V
